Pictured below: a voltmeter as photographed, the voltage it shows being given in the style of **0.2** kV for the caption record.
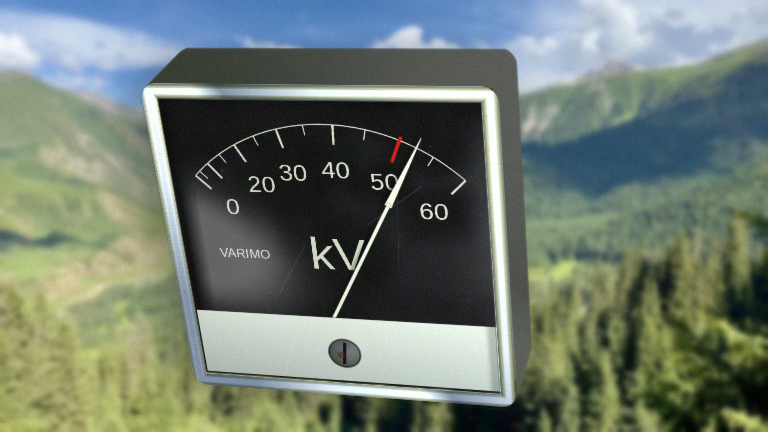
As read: **52.5** kV
